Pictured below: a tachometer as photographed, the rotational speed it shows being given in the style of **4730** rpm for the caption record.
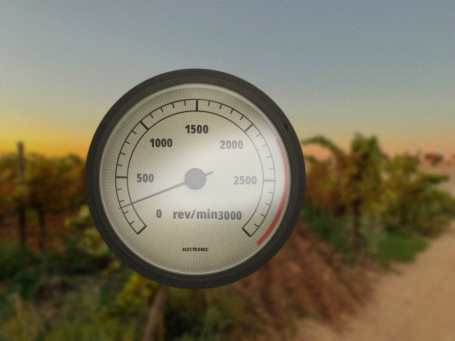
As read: **250** rpm
